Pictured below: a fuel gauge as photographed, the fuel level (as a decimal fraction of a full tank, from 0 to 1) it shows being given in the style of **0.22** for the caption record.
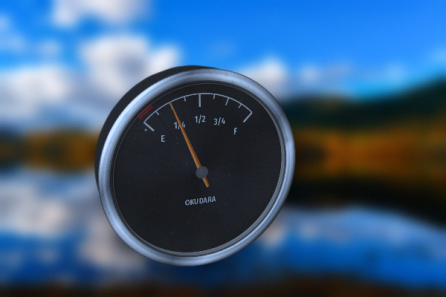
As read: **0.25**
